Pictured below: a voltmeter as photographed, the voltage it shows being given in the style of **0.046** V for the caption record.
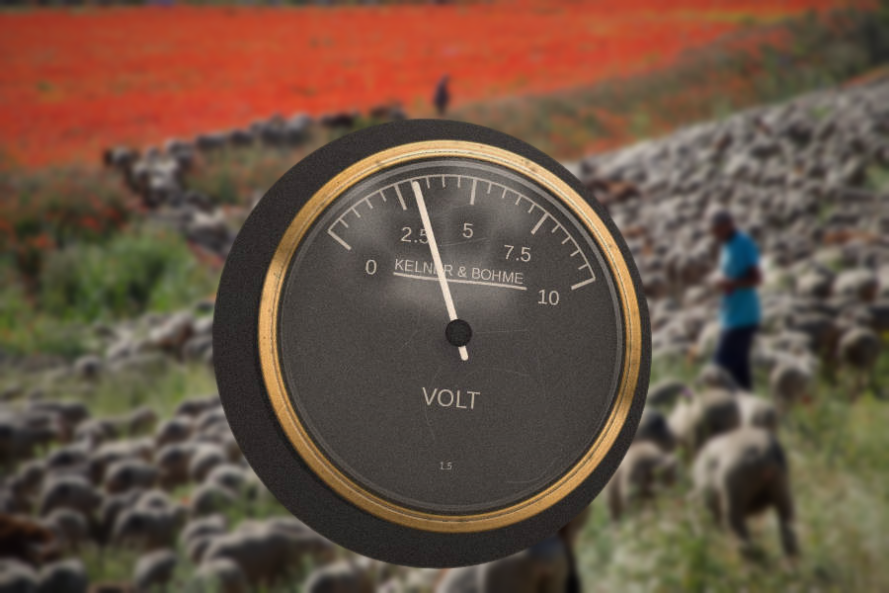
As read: **3** V
